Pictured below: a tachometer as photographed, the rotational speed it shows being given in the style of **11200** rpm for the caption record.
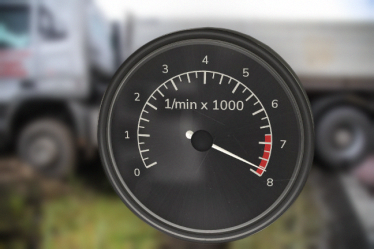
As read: **7750** rpm
